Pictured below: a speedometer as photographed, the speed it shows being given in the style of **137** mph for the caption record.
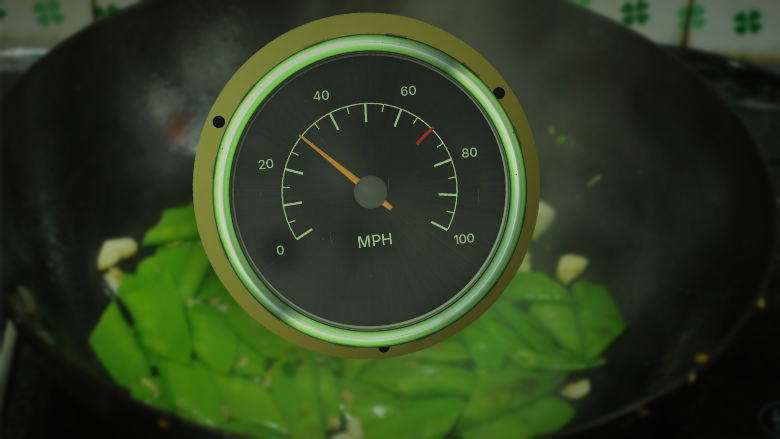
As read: **30** mph
